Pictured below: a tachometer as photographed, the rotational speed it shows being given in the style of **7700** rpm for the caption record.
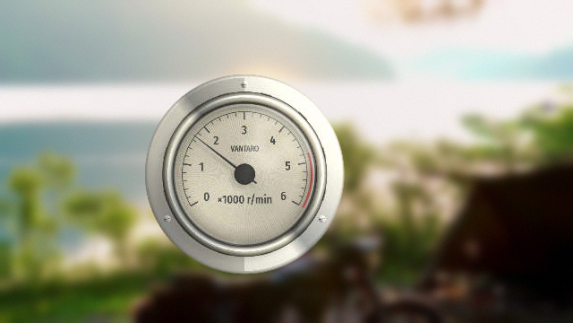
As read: **1700** rpm
